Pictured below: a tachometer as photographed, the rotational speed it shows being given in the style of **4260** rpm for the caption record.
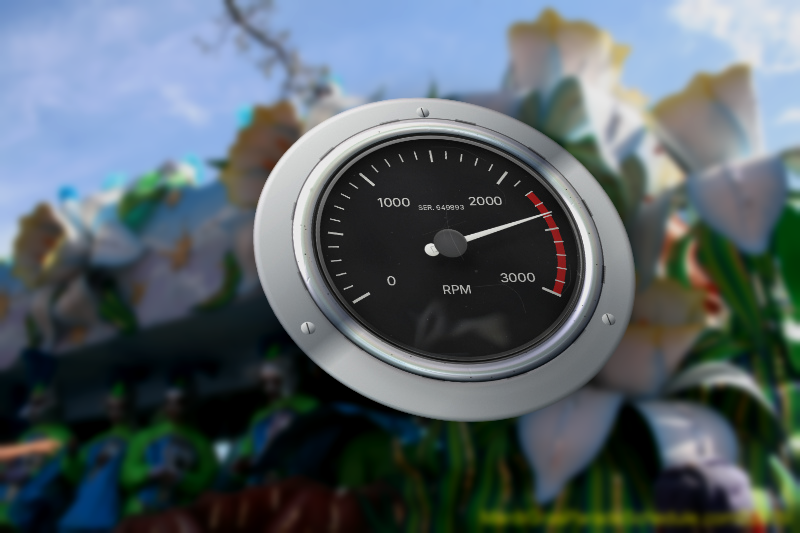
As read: **2400** rpm
